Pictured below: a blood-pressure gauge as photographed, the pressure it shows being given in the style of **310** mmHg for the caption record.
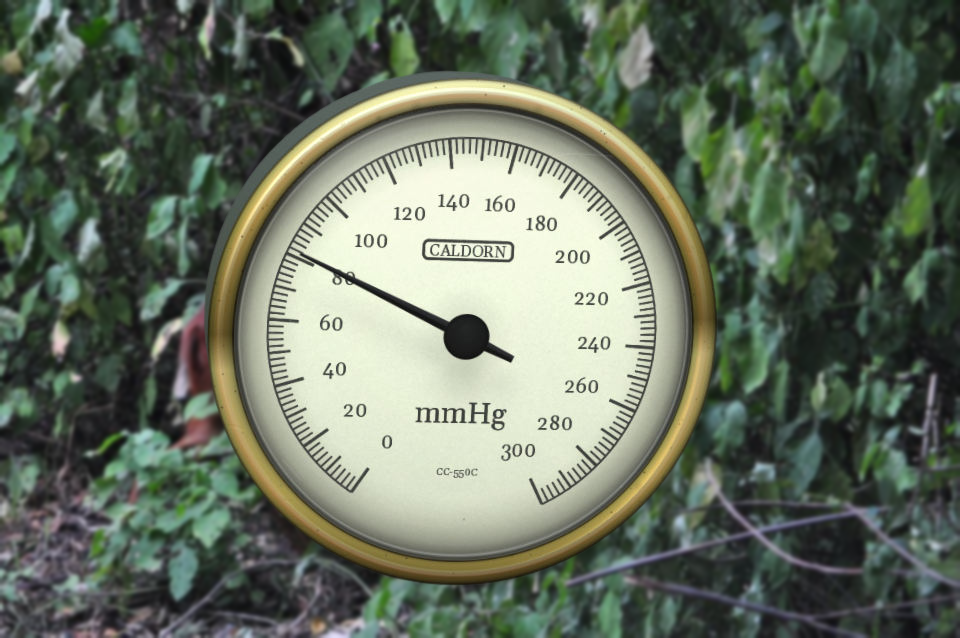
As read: **82** mmHg
